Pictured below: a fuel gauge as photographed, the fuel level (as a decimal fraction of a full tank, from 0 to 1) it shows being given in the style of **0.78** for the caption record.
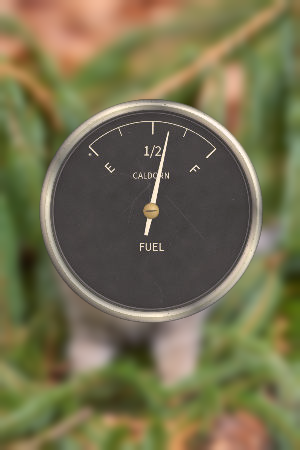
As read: **0.625**
